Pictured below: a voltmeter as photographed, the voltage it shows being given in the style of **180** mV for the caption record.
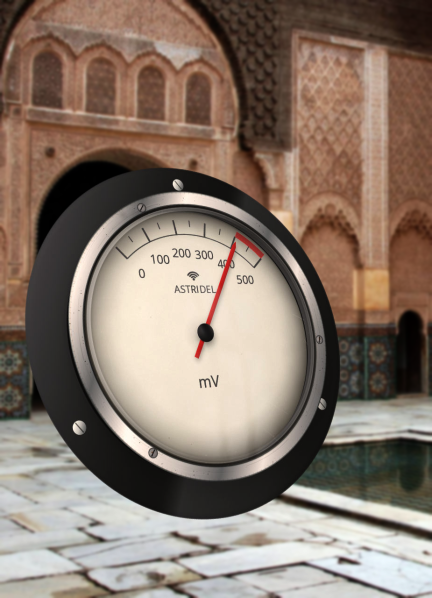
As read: **400** mV
